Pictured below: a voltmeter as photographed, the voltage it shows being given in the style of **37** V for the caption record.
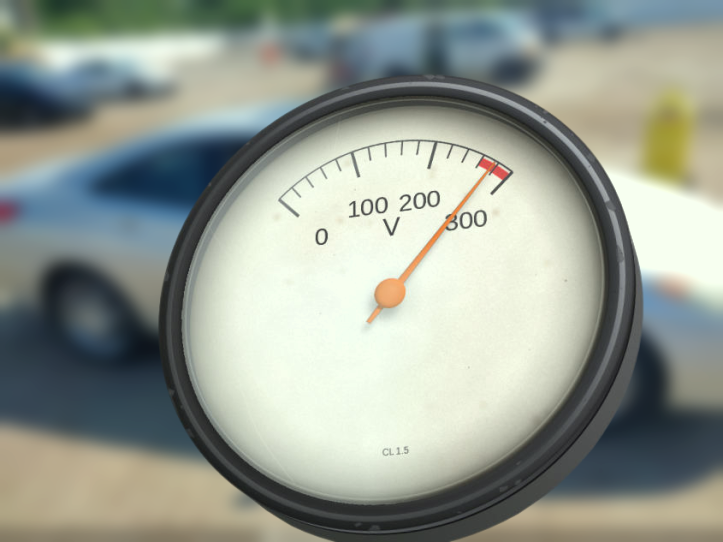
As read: **280** V
